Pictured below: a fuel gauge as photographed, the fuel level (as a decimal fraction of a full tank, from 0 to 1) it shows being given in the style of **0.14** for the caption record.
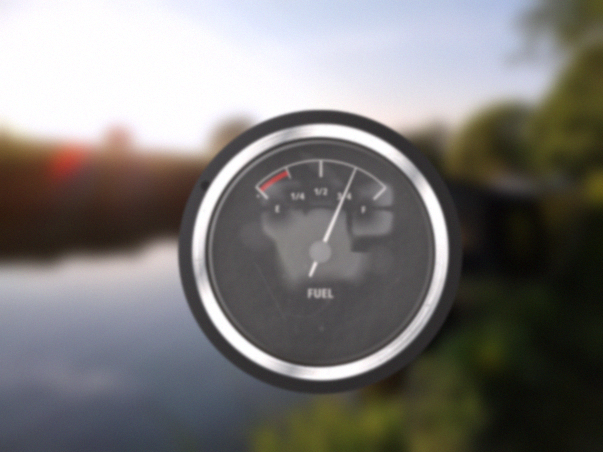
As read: **0.75**
